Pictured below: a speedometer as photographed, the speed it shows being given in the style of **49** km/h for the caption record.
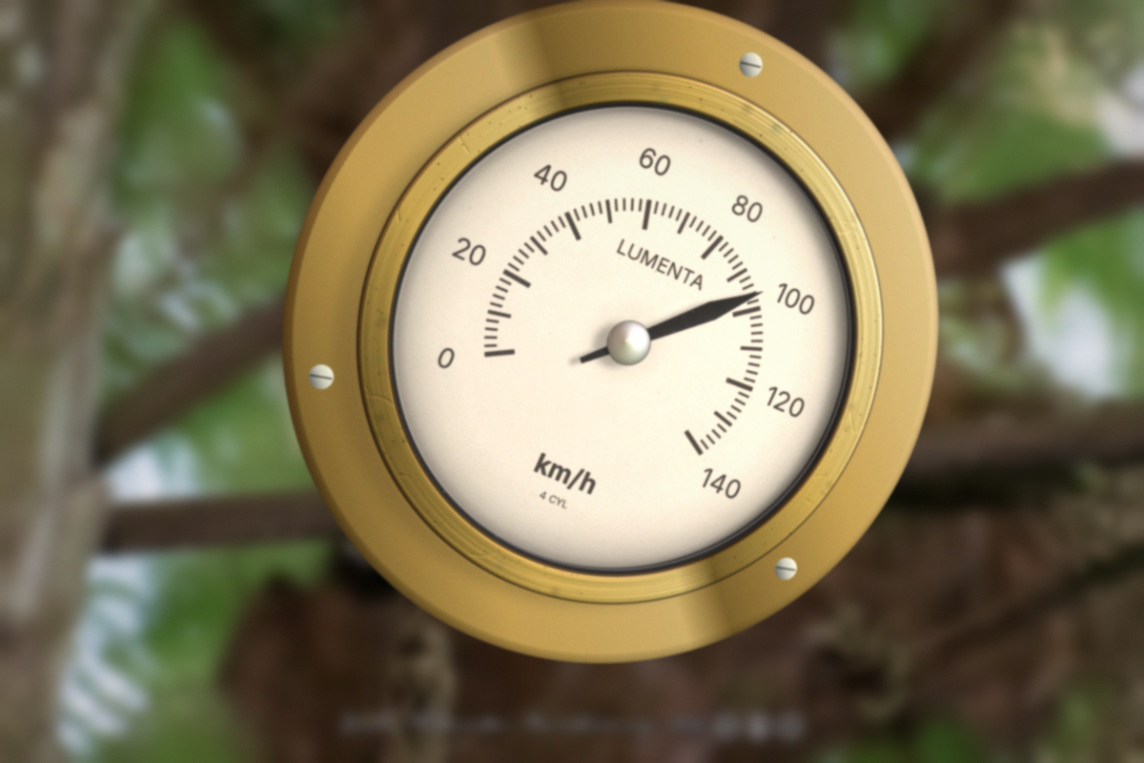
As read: **96** km/h
